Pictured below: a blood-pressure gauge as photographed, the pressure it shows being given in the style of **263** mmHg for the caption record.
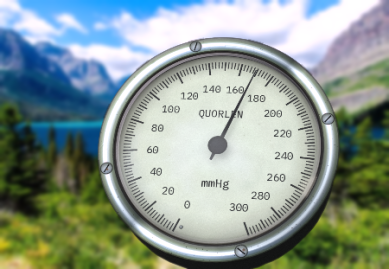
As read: **170** mmHg
